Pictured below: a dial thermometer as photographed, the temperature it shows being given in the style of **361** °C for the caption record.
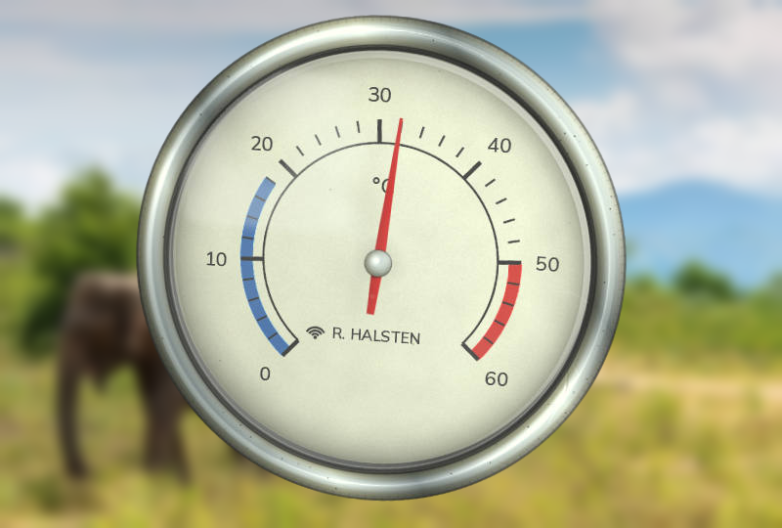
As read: **32** °C
